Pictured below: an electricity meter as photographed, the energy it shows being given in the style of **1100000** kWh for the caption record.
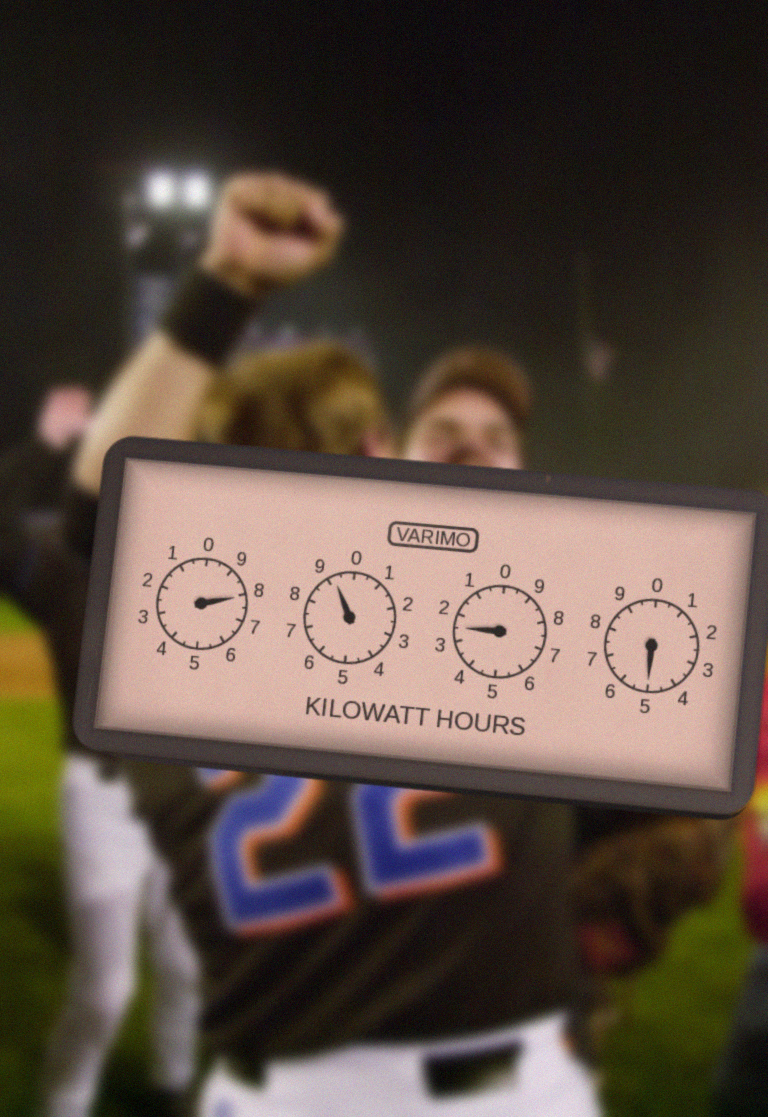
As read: **7925** kWh
